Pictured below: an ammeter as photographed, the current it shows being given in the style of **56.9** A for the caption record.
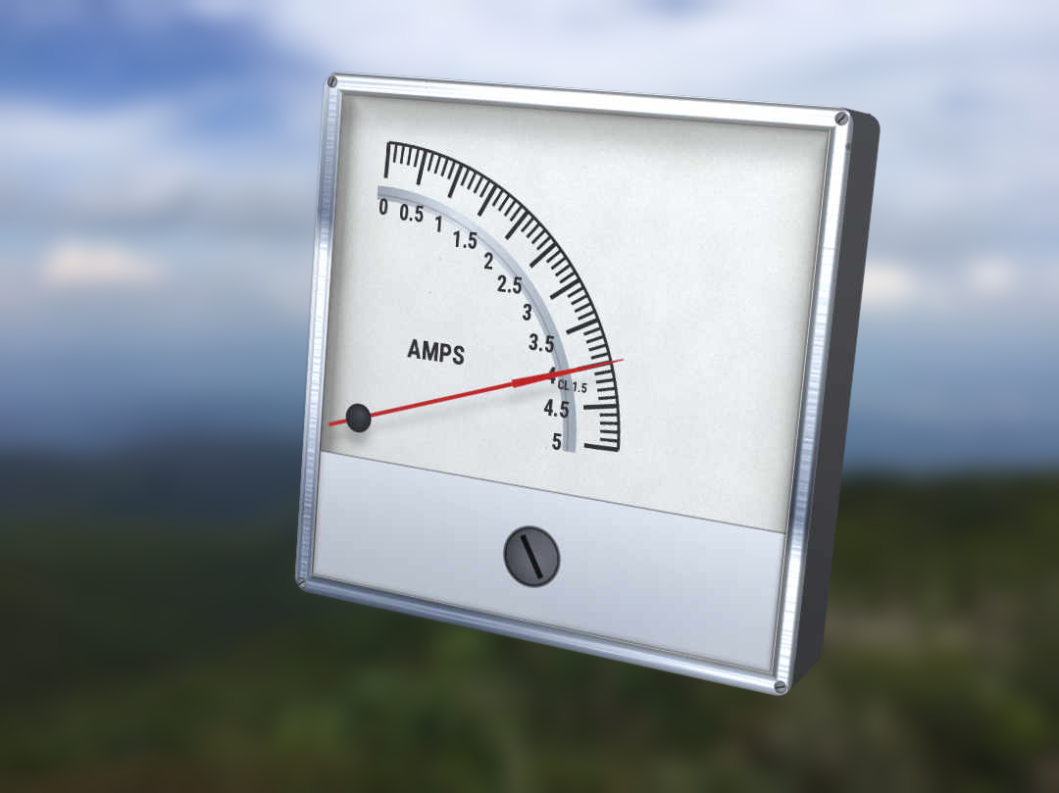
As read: **4** A
